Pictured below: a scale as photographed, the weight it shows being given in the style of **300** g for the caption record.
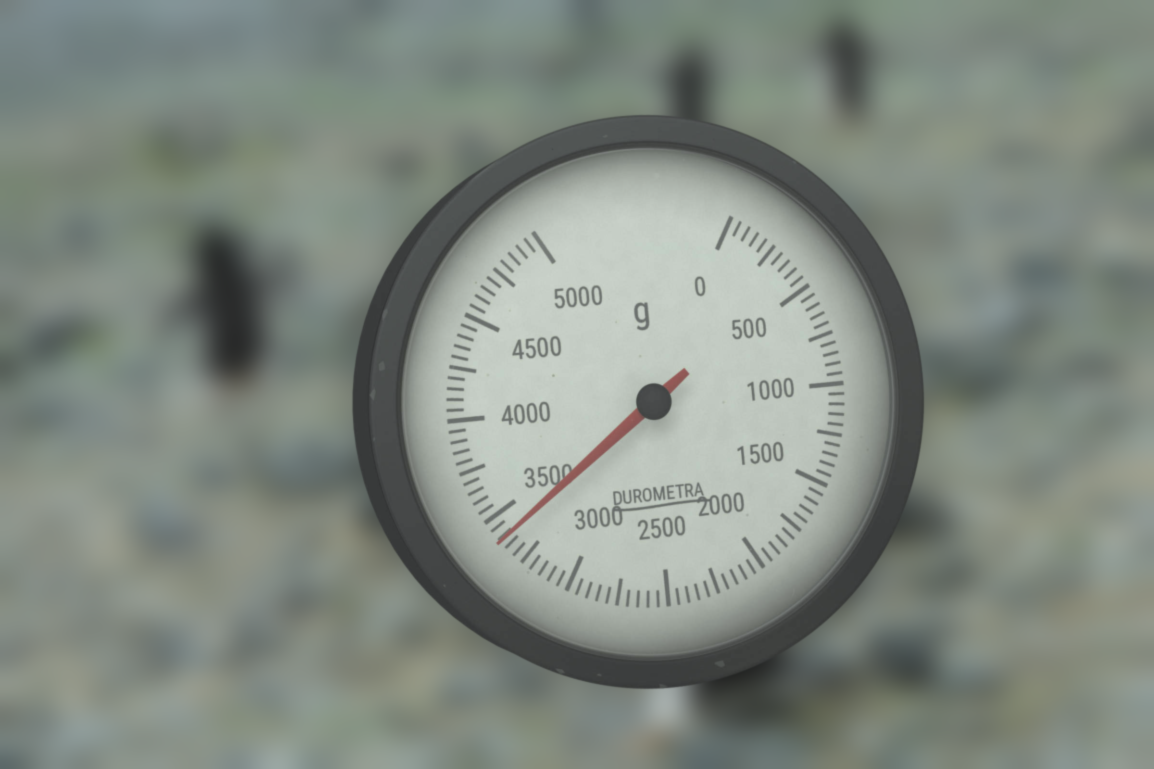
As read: **3400** g
